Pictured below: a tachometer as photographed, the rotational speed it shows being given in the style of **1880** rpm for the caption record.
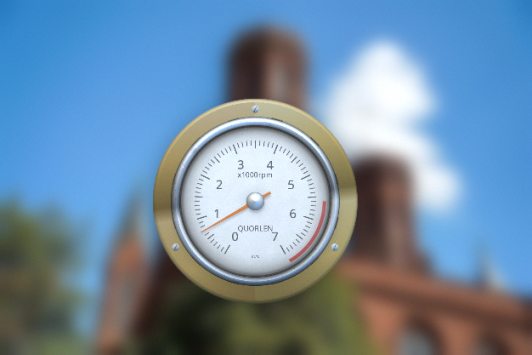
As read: **700** rpm
